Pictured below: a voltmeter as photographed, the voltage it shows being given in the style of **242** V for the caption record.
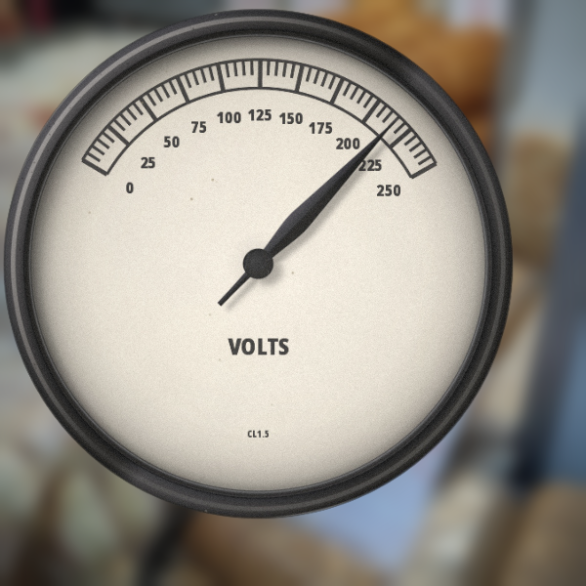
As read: **215** V
